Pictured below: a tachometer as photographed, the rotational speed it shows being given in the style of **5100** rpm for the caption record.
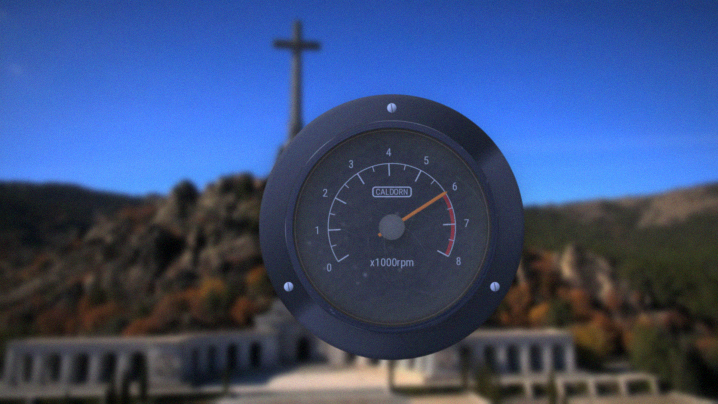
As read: **6000** rpm
